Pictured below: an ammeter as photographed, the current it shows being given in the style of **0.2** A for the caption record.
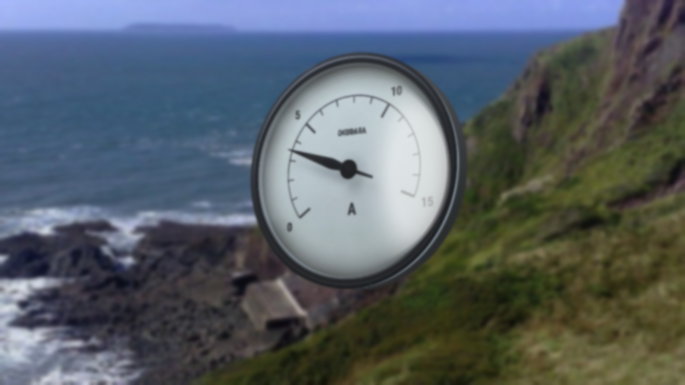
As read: **3.5** A
